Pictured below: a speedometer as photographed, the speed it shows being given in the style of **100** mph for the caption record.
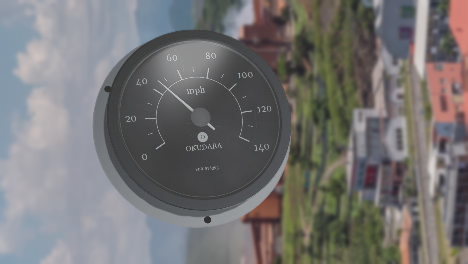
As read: **45** mph
